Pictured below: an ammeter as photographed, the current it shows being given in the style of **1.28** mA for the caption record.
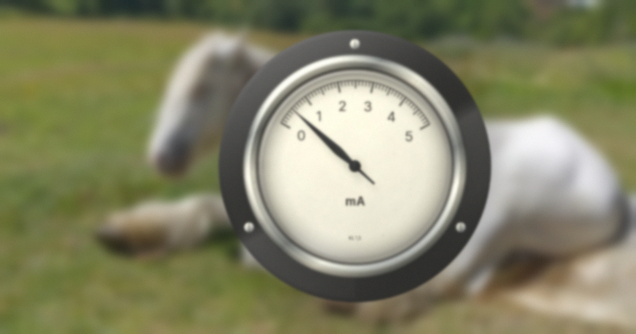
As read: **0.5** mA
